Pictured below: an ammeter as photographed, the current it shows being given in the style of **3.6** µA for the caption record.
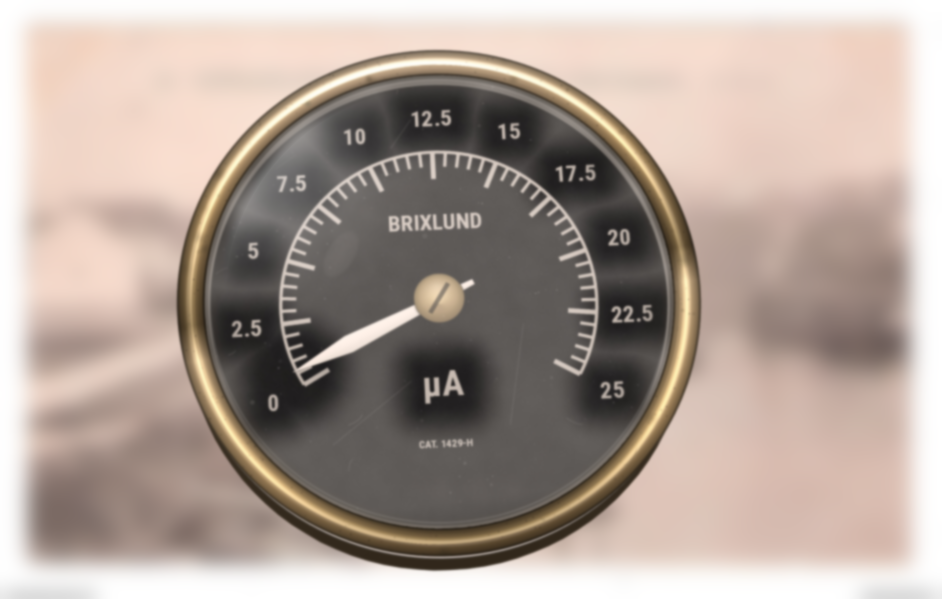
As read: **0.5** µA
